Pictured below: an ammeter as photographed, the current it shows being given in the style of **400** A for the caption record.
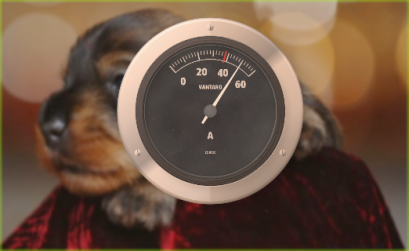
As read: **50** A
